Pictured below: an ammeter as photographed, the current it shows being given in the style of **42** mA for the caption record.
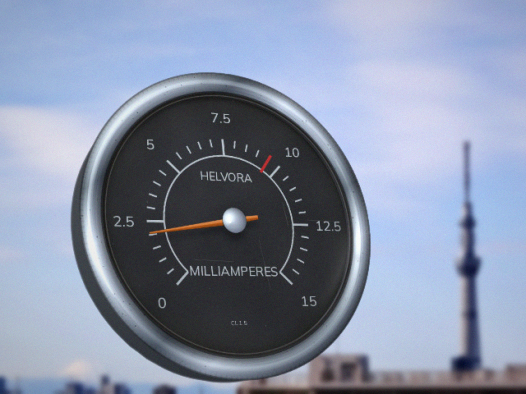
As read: **2** mA
